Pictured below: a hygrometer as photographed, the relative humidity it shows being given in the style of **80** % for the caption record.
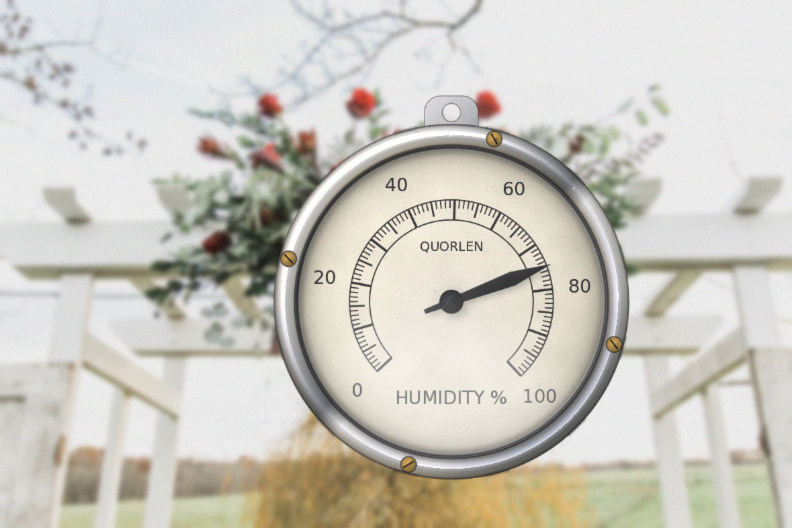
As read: **75** %
